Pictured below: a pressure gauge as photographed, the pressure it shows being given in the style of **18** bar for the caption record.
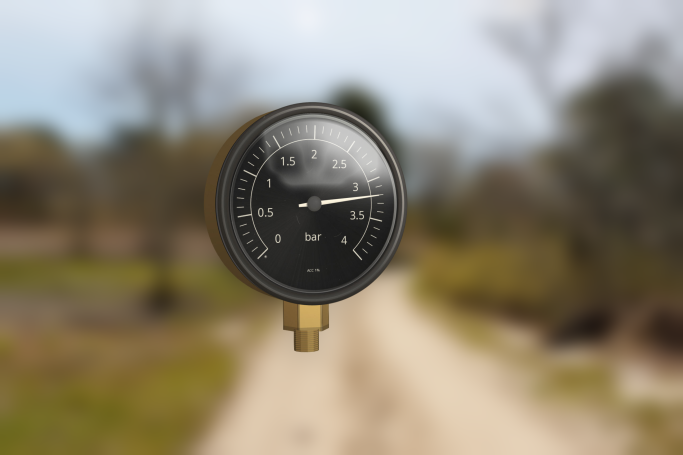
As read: **3.2** bar
